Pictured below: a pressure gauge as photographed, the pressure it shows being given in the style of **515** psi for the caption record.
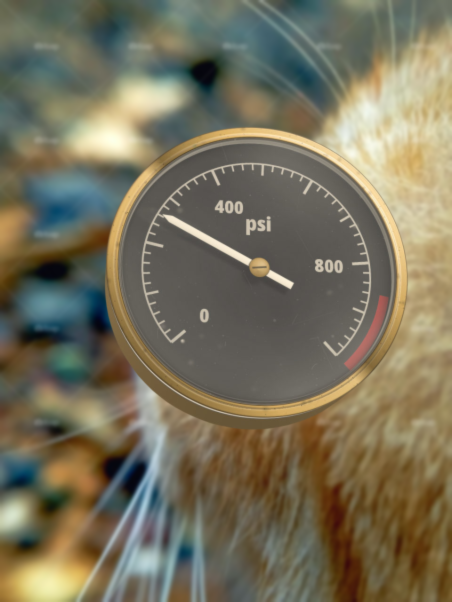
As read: **260** psi
